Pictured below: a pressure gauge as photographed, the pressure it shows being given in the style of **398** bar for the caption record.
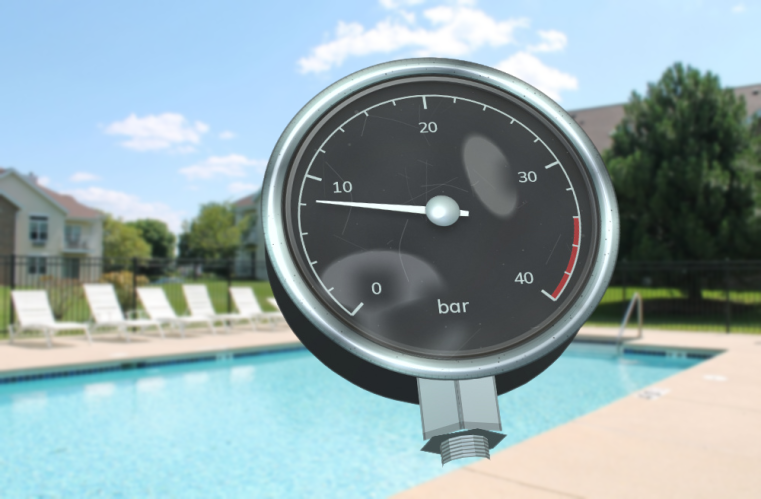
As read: **8** bar
